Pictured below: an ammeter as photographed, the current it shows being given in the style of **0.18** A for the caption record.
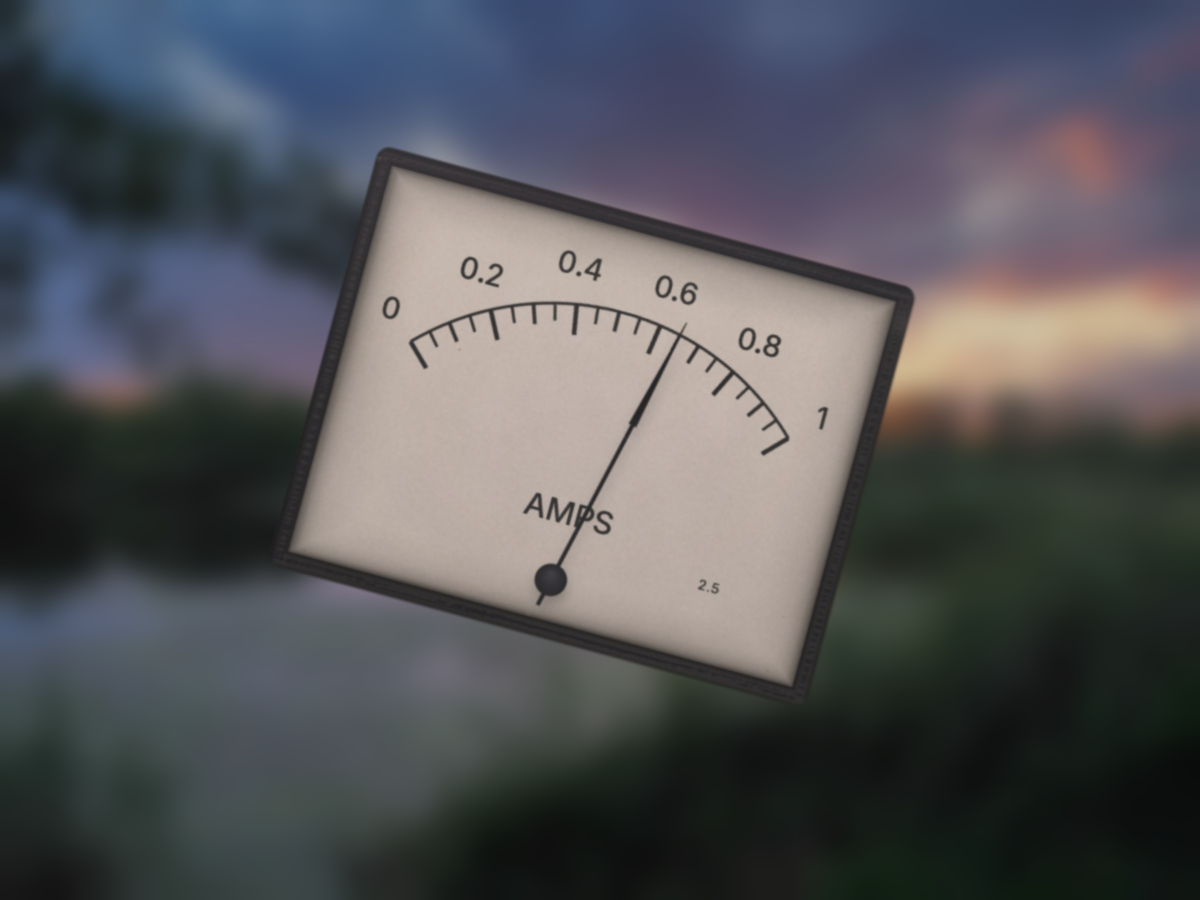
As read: **0.65** A
